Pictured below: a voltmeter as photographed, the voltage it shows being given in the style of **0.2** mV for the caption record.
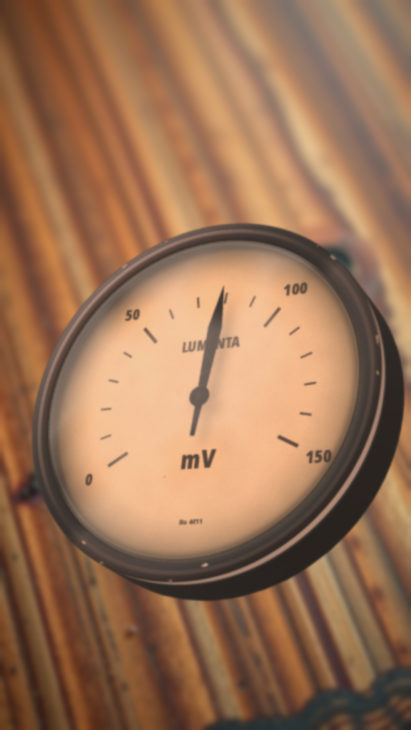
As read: **80** mV
